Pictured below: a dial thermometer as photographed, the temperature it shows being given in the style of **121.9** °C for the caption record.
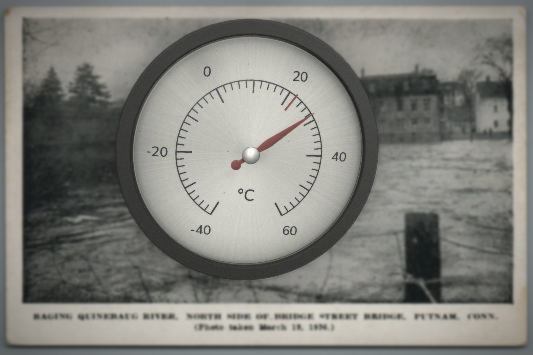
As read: **28** °C
